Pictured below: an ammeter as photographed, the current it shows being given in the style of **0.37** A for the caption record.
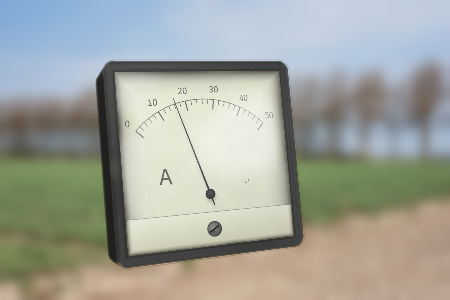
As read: **16** A
